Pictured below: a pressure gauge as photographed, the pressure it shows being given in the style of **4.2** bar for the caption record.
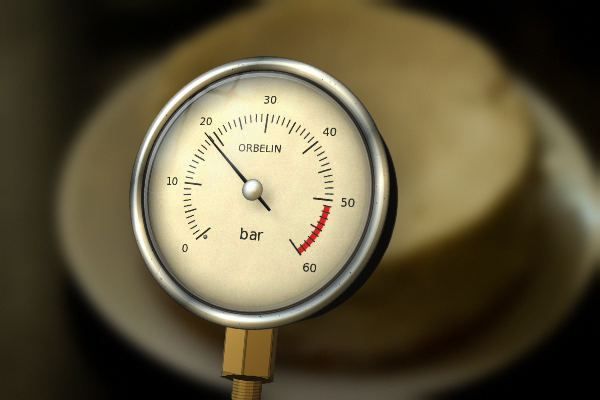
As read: **19** bar
